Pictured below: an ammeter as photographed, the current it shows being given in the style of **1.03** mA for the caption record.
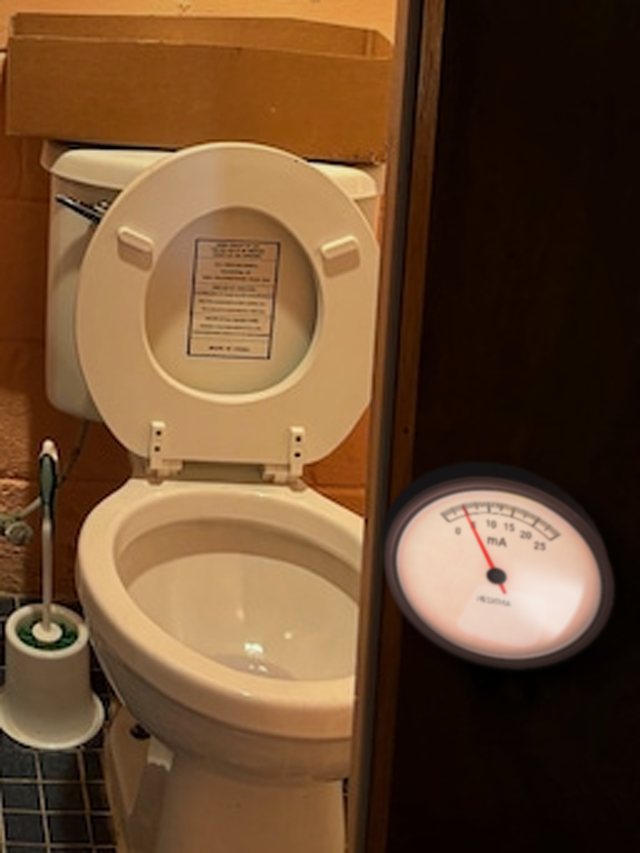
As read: **5** mA
